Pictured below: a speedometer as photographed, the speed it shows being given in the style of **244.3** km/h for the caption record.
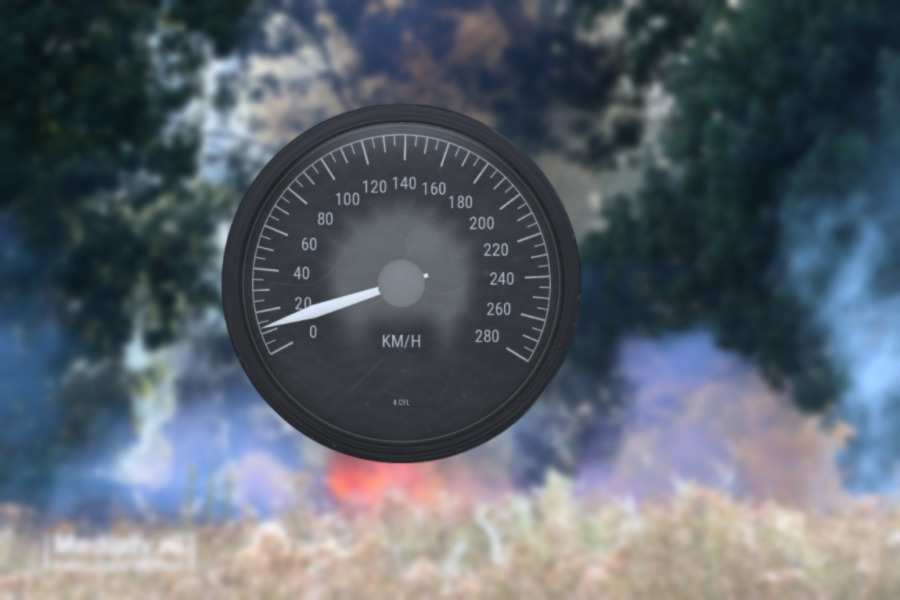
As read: **12.5** km/h
